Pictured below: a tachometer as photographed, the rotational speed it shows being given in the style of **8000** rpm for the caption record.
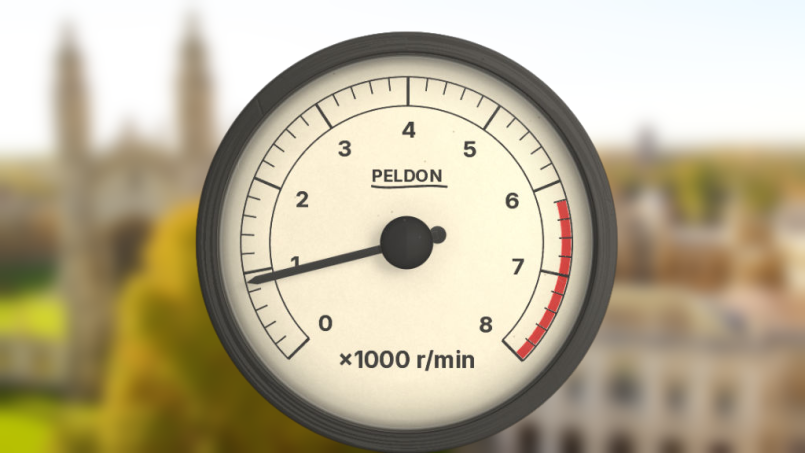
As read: **900** rpm
